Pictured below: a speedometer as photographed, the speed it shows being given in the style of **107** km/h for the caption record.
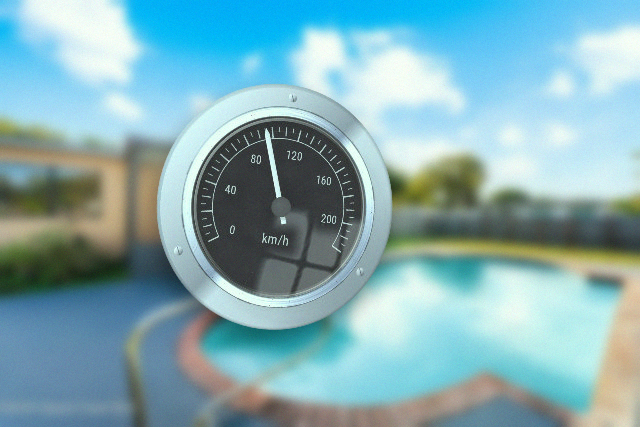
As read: **95** km/h
